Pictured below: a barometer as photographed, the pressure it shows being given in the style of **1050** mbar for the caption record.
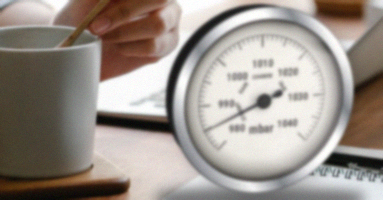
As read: **985** mbar
